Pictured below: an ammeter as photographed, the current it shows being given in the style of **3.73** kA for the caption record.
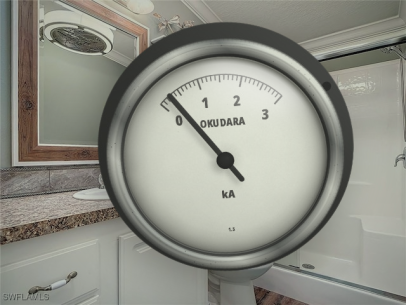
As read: **0.3** kA
